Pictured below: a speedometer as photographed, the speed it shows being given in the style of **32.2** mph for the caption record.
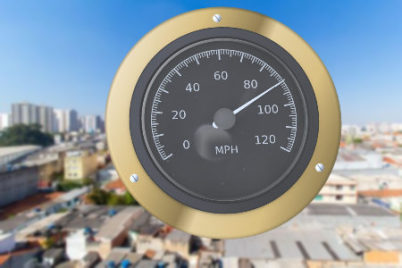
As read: **90** mph
